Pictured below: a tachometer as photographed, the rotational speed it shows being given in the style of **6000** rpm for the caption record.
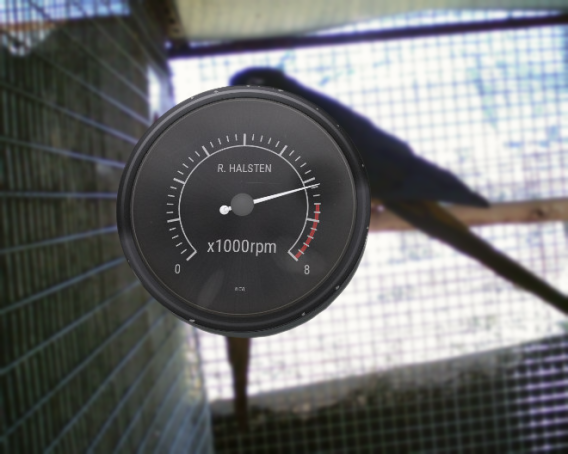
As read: **6200** rpm
